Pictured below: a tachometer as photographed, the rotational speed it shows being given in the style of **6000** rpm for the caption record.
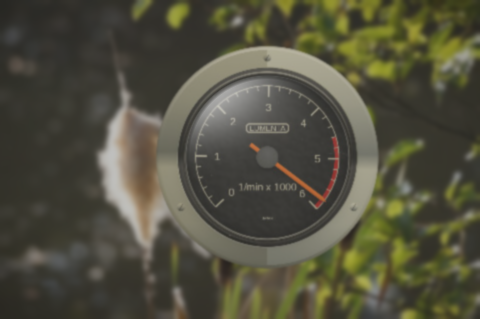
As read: **5800** rpm
